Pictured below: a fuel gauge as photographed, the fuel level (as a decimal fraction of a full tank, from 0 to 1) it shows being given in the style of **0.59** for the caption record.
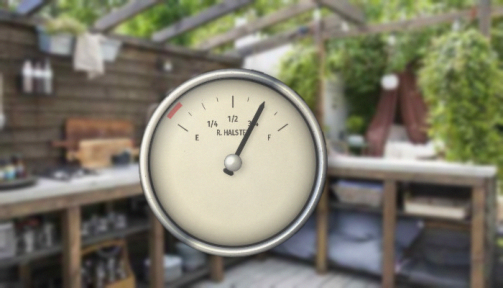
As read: **0.75**
